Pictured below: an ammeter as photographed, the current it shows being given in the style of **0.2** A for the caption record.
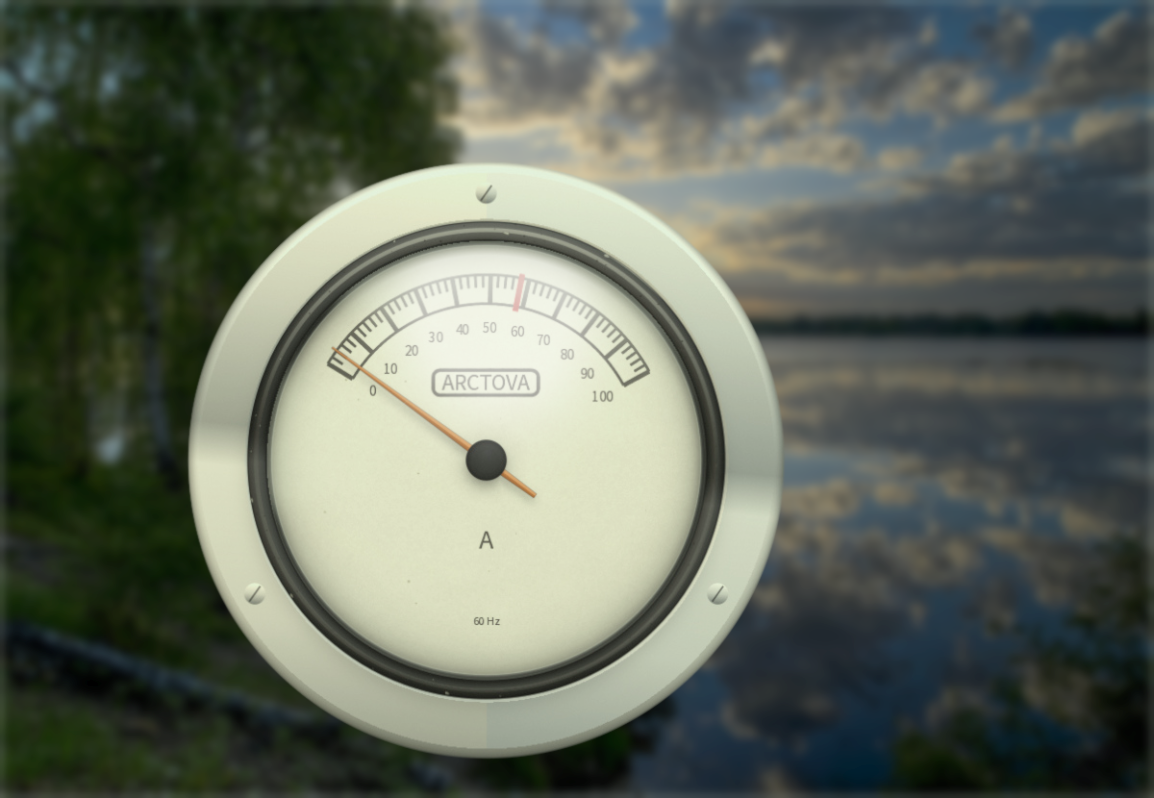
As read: **4** A
